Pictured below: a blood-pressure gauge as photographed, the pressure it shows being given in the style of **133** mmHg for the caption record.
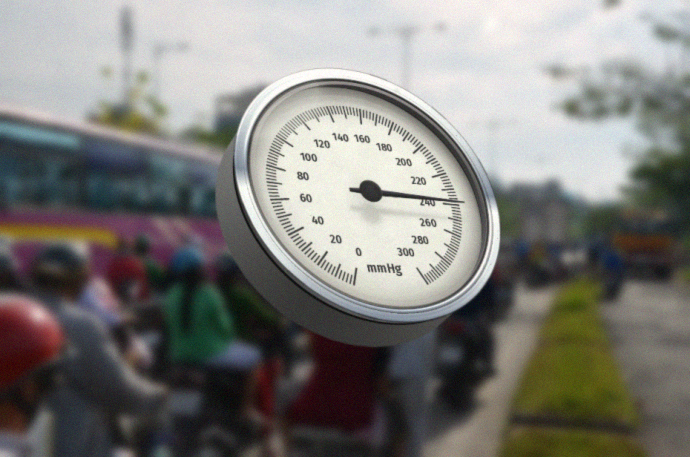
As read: **240** mmHg
